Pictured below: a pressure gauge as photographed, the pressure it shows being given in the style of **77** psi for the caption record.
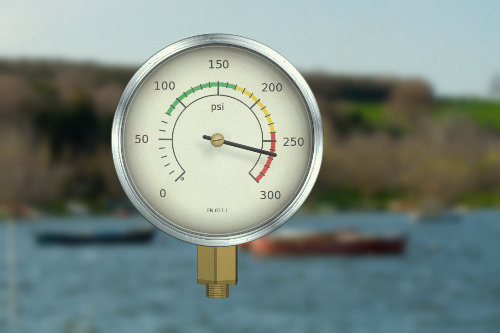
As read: **265** psi
